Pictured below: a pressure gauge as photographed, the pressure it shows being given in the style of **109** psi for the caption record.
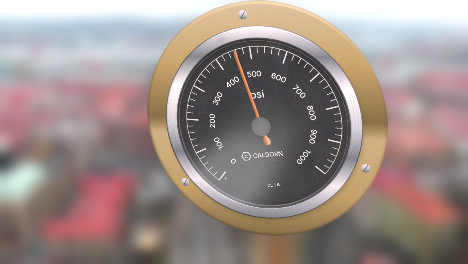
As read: **460** psi
